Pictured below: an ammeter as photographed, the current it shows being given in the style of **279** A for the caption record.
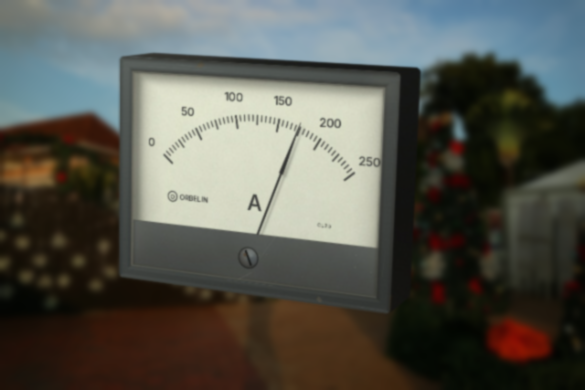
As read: **175** A
